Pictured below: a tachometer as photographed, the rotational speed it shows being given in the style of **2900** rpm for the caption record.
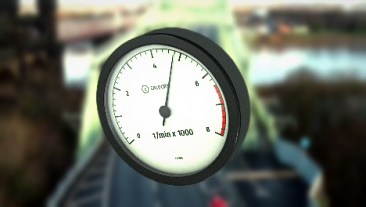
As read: **4800** rpm
